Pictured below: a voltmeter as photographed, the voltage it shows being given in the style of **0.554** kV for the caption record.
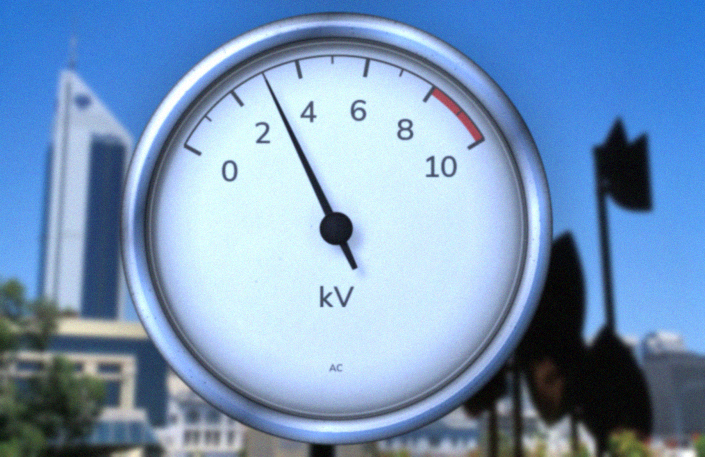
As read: **3** kV
